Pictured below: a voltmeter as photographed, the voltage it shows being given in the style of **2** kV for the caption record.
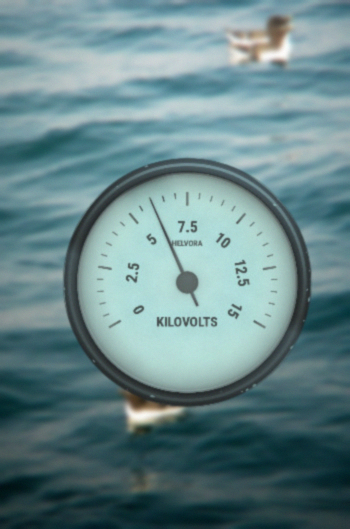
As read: **6** kV
